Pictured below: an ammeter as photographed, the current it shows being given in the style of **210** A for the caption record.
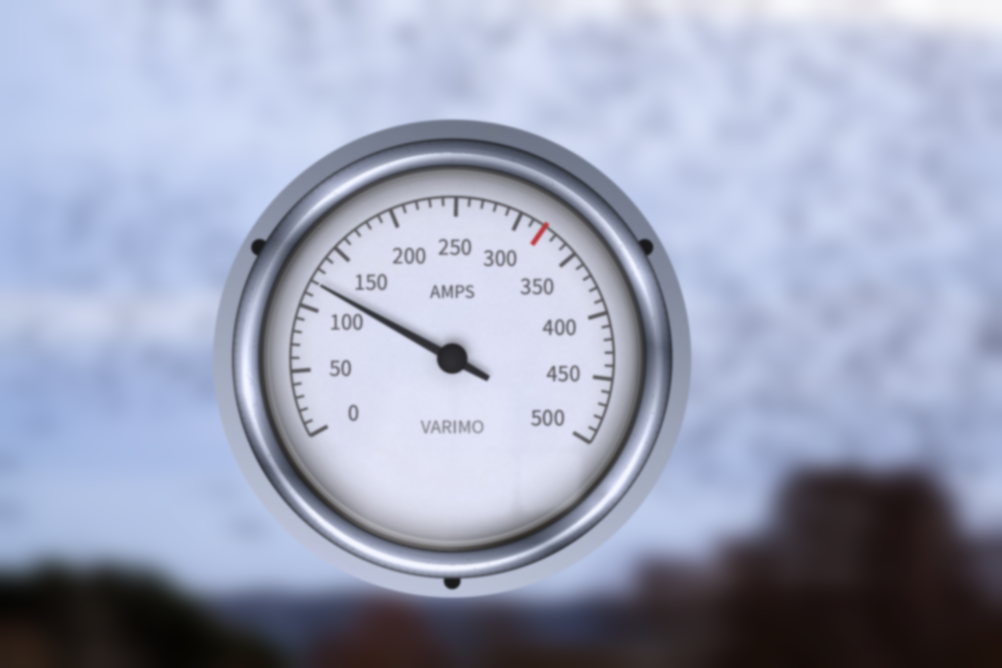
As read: **120** A
